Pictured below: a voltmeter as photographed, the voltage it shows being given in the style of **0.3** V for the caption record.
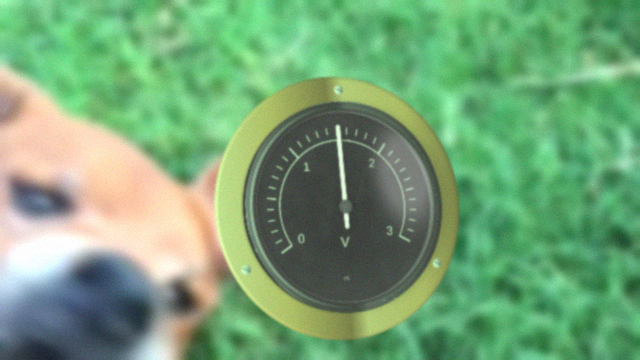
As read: **1.5** V
